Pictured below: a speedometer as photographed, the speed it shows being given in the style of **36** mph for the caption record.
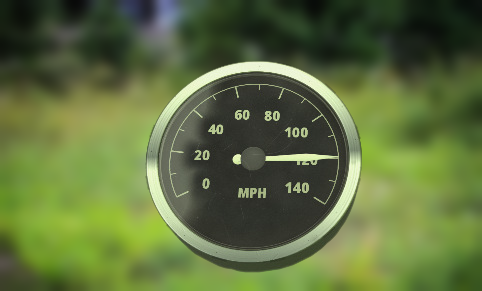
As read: **120** mph
